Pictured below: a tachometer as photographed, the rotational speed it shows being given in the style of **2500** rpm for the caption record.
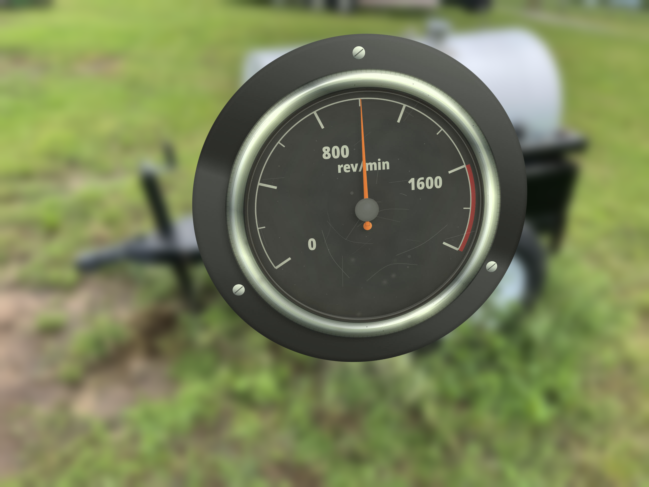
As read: **1000** rpm
